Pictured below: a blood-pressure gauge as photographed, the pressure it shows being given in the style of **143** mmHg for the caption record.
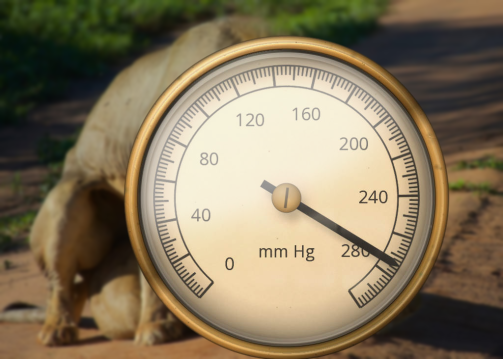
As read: **274** mmHg
